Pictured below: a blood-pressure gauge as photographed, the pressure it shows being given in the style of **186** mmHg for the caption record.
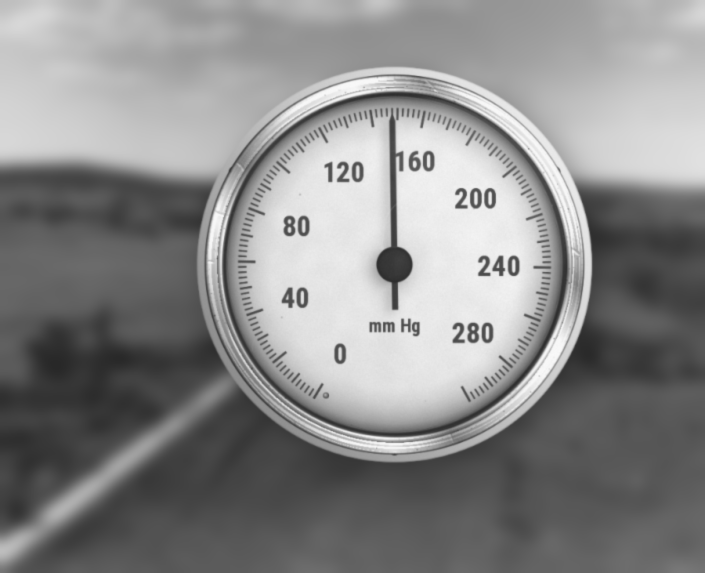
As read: **148** mmHg
